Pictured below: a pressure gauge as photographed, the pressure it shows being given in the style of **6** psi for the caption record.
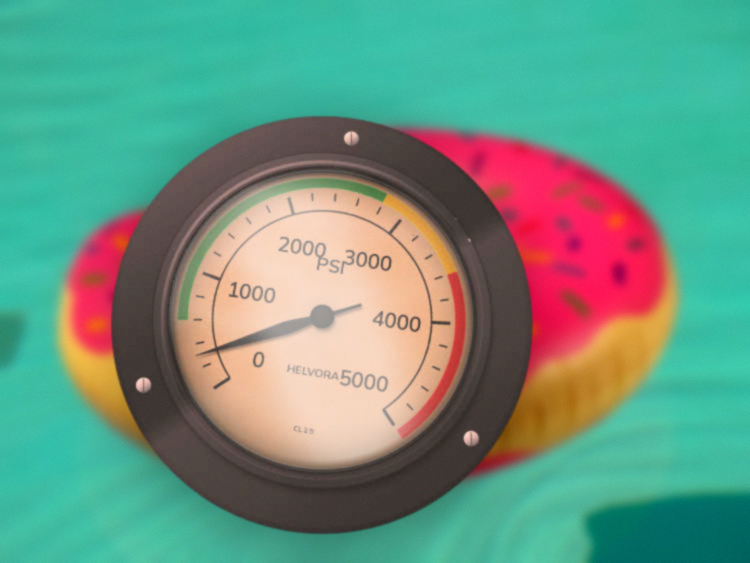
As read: **300** psi
